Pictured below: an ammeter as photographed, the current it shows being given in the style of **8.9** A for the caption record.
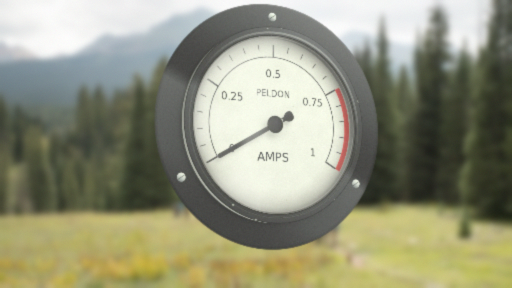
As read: **0** A
